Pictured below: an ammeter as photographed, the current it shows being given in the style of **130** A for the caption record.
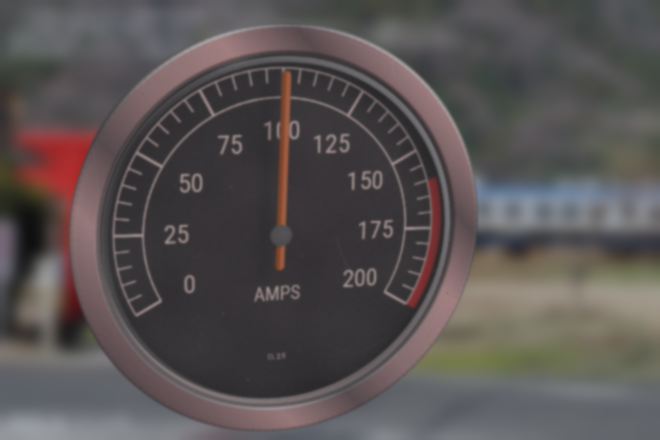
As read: **100** A
